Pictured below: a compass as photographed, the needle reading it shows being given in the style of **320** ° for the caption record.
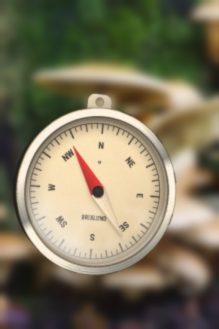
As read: **325** °
